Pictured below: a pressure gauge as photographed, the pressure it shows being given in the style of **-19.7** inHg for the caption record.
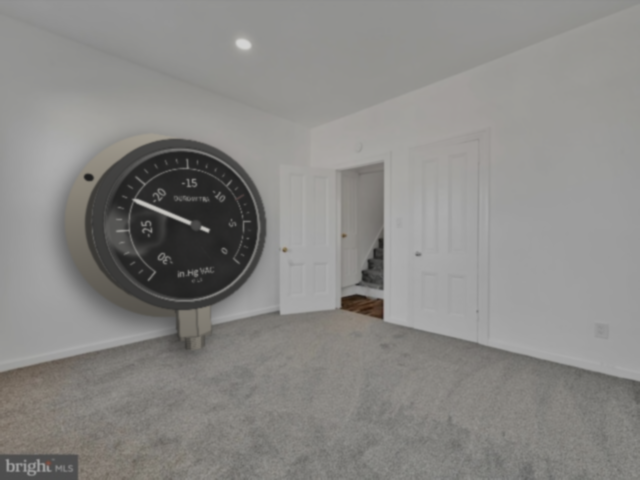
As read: **-22** inHg
